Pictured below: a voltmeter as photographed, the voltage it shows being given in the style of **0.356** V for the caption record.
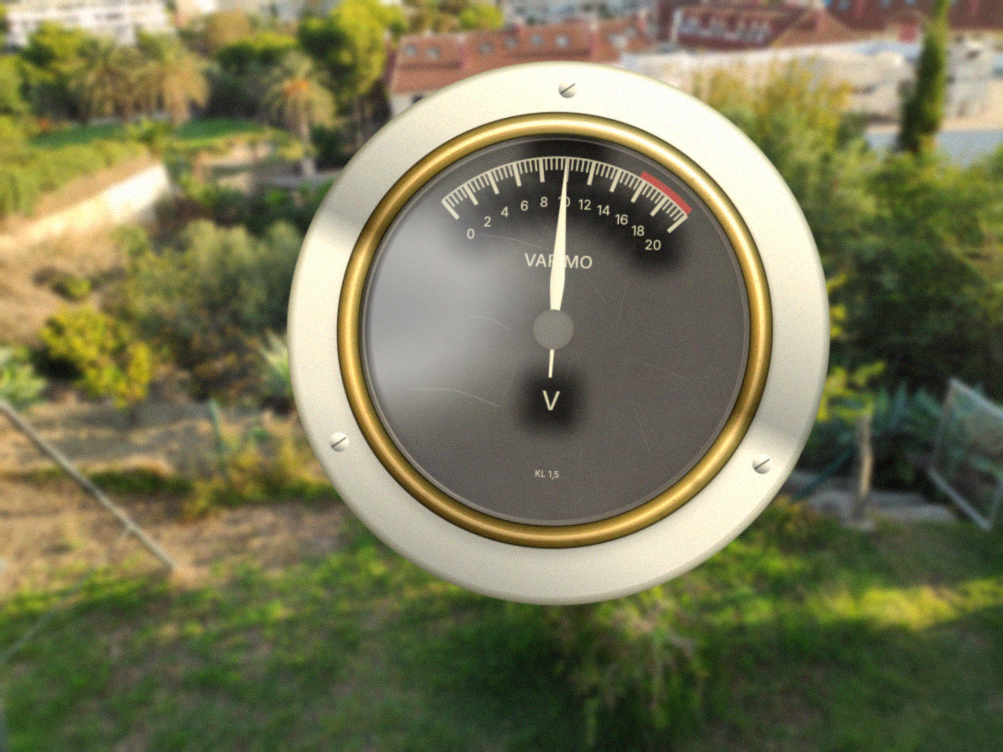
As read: **10** V
